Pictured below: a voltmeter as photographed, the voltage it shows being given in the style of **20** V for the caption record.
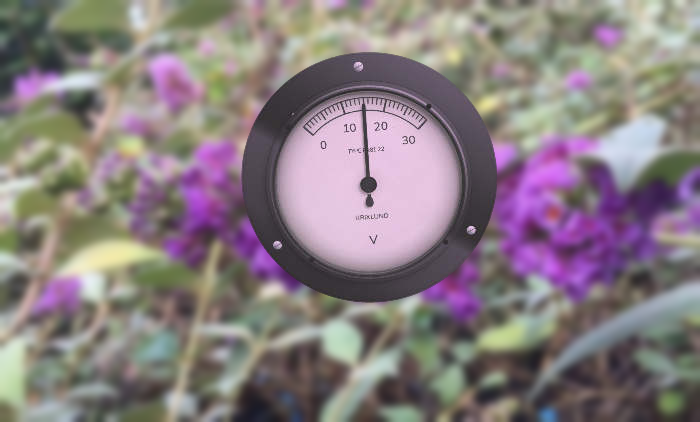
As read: **15** V
